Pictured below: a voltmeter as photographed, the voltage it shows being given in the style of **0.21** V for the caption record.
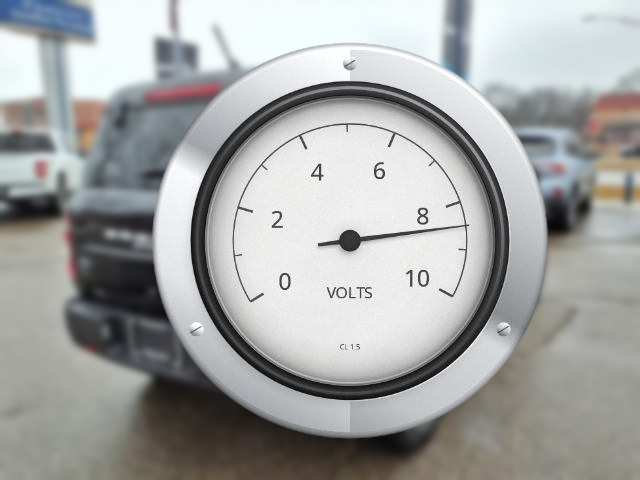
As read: **8.5** V
